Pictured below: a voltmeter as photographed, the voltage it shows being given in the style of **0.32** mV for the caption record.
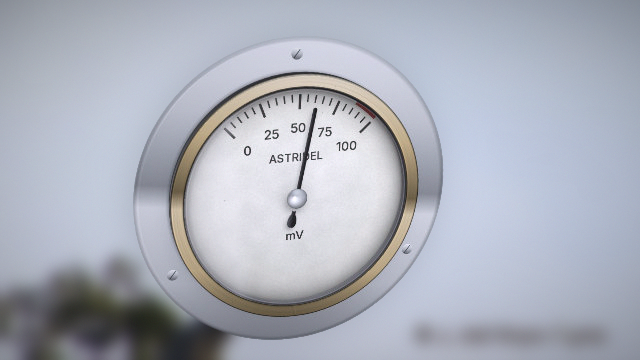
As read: **60** mV
